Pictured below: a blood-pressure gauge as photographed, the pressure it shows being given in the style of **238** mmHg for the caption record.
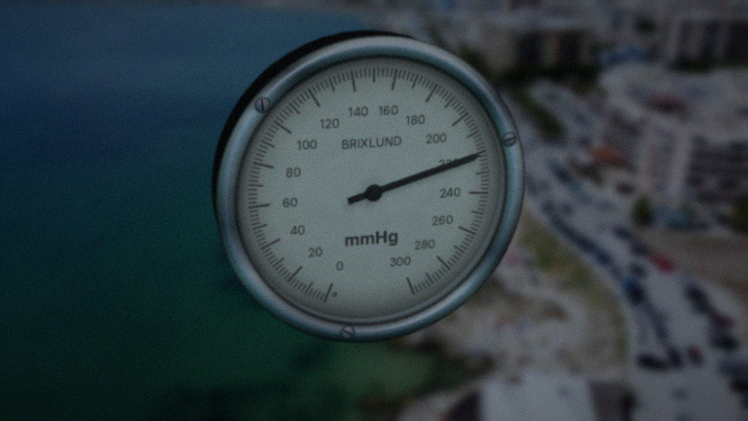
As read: **220** mmHg
